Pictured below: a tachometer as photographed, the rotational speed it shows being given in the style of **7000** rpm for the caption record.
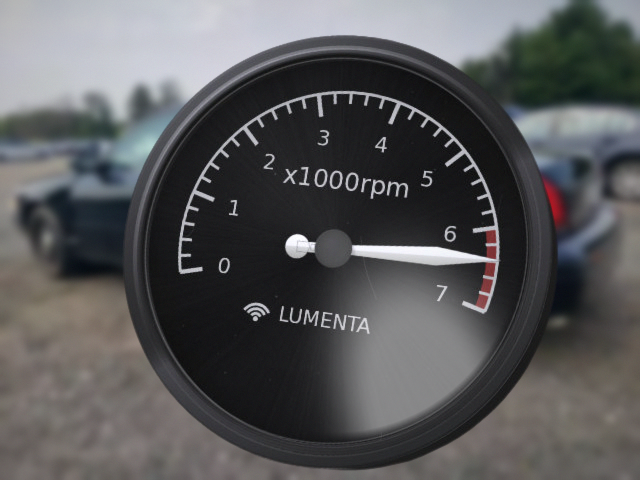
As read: **6400** rpm
